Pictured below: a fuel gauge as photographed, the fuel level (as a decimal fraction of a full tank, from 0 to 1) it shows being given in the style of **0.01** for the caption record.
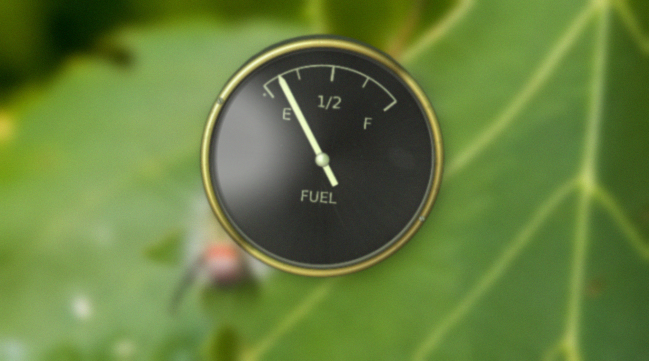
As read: **0.125**
